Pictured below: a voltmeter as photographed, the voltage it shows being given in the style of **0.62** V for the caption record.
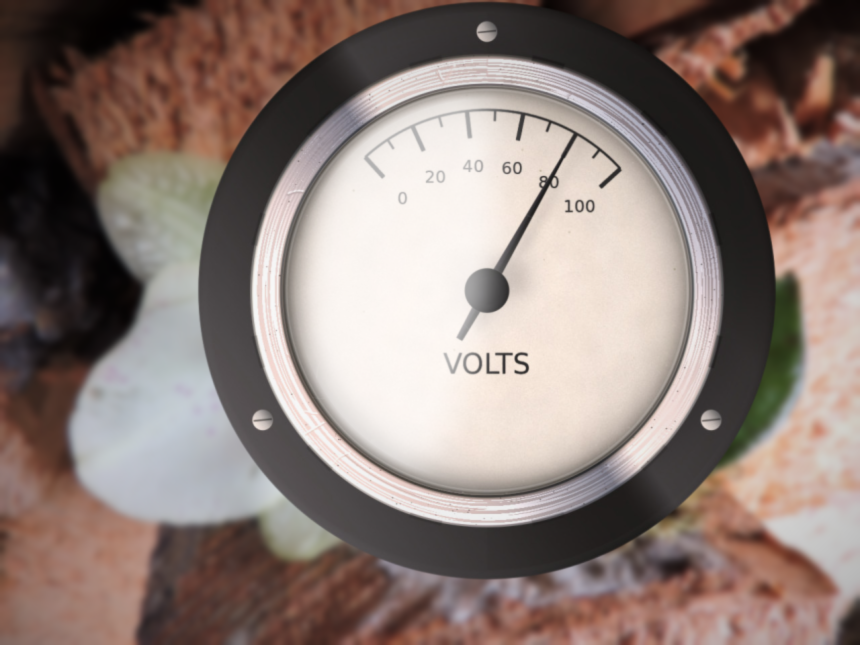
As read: **80** V
